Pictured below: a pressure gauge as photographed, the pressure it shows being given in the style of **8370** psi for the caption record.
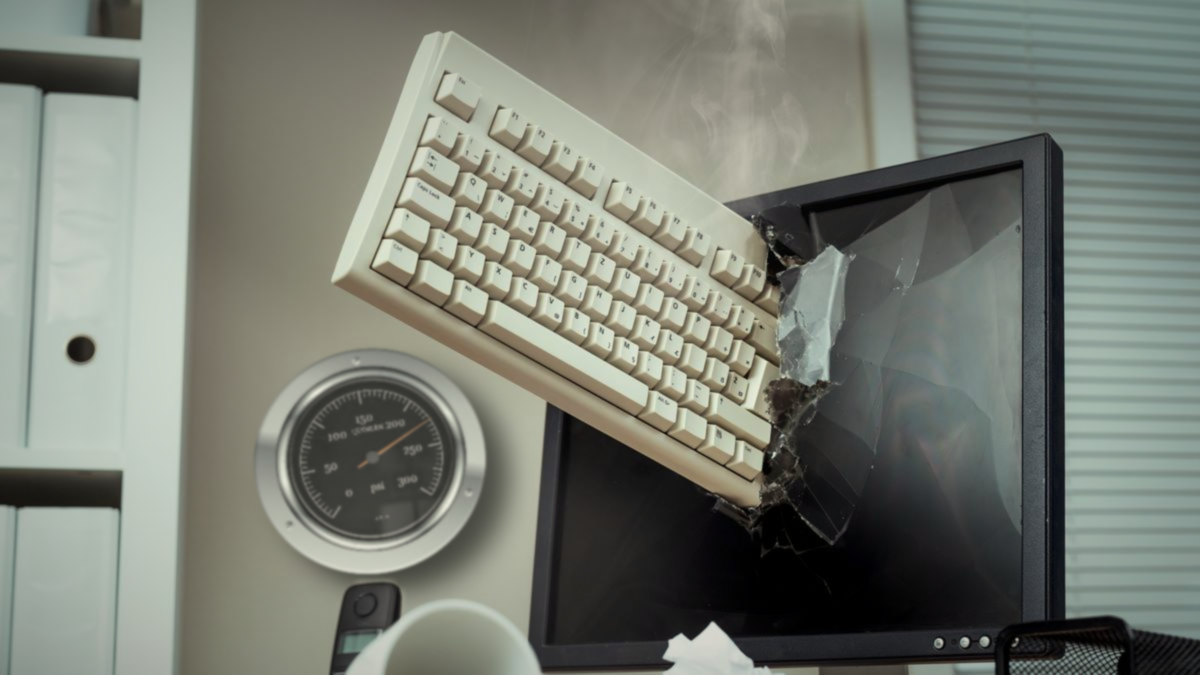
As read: **225** psi
